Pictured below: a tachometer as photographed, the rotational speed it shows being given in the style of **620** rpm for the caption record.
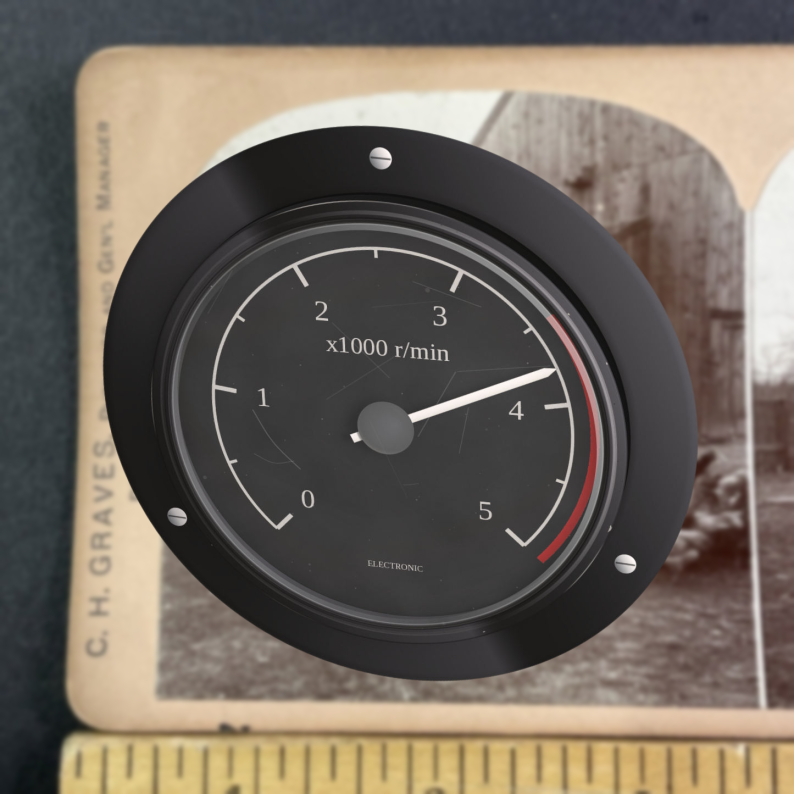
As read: **3750** rpm
